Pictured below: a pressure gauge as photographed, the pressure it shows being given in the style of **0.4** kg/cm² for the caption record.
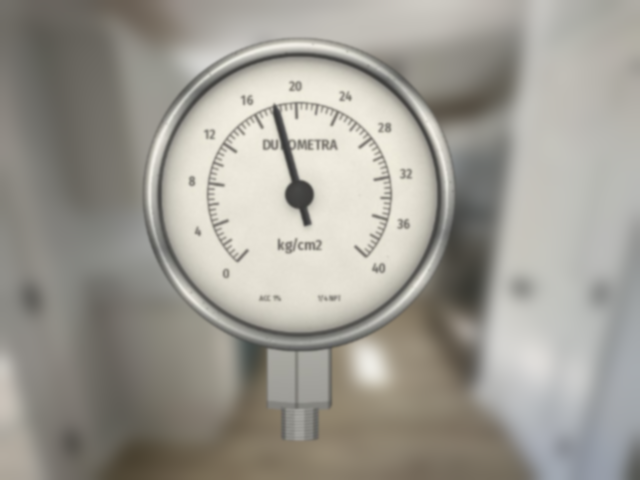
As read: **18** kg/cm²
